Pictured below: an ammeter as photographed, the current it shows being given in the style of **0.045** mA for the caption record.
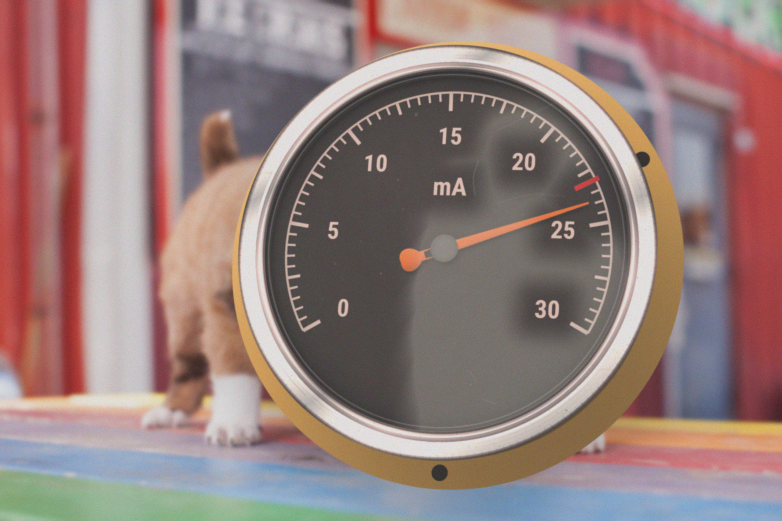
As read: **24** mA
